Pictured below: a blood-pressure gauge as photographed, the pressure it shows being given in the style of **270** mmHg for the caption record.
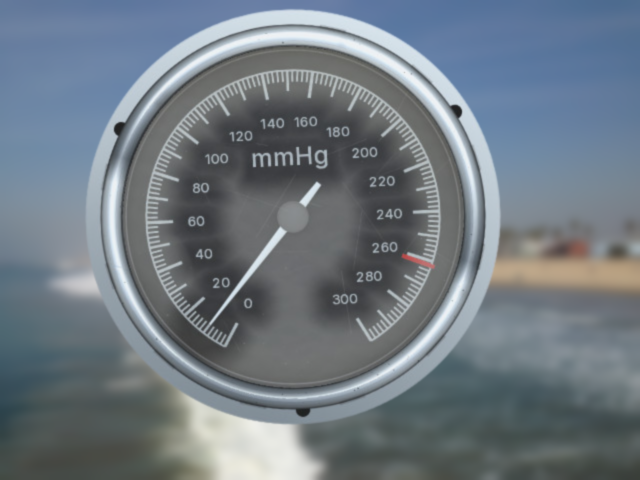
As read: **10** mmHg
